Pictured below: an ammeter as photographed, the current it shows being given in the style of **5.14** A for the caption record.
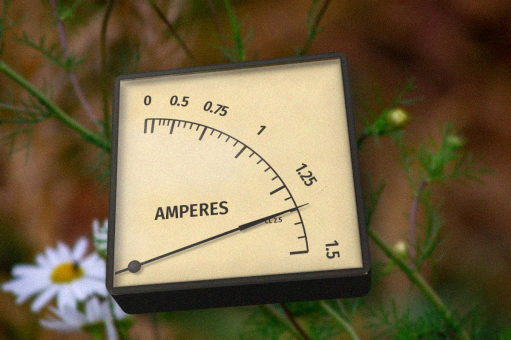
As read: **1.35** A
